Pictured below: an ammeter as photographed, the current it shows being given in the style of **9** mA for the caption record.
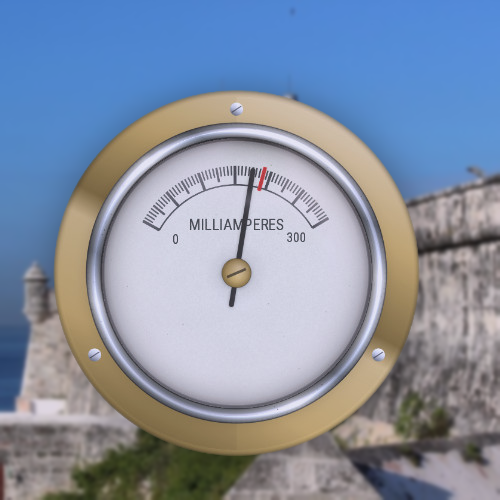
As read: **175** mA
